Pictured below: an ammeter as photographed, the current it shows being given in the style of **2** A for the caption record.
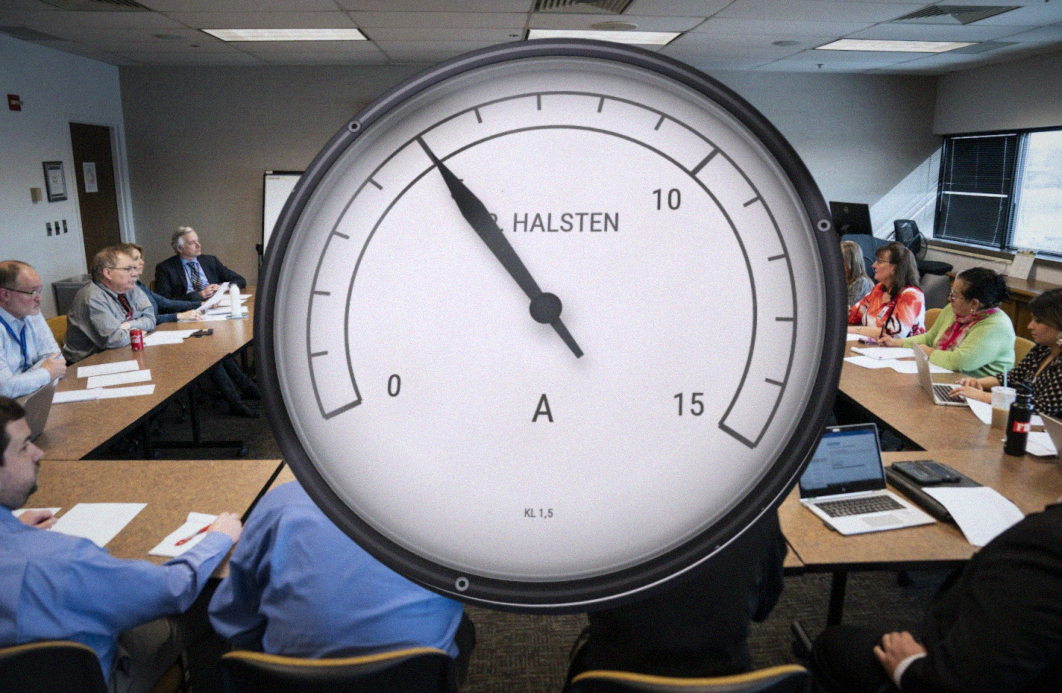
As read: **5** A
